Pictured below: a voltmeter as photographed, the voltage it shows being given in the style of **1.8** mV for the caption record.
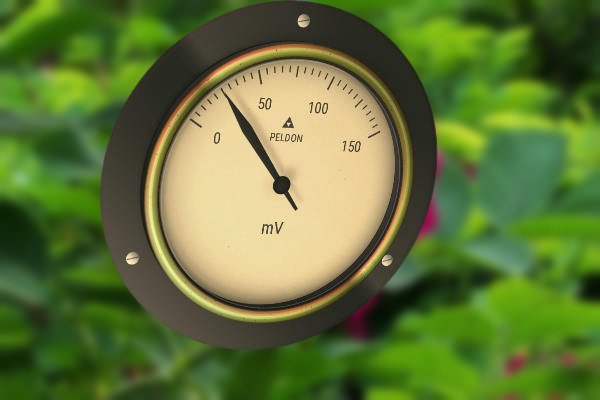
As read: **25** mV
